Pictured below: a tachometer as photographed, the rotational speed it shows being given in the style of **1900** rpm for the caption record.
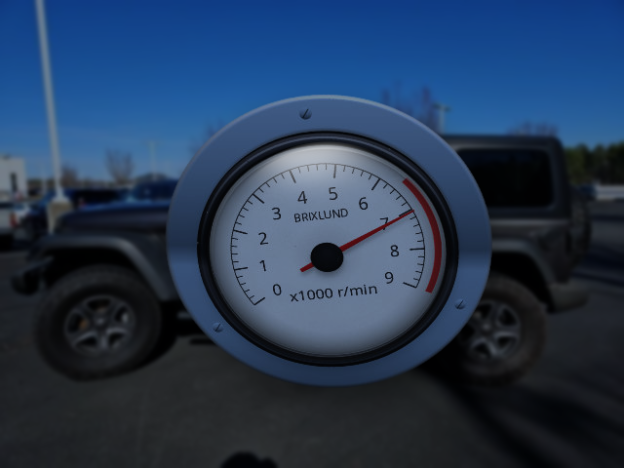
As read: **7000** rpm
